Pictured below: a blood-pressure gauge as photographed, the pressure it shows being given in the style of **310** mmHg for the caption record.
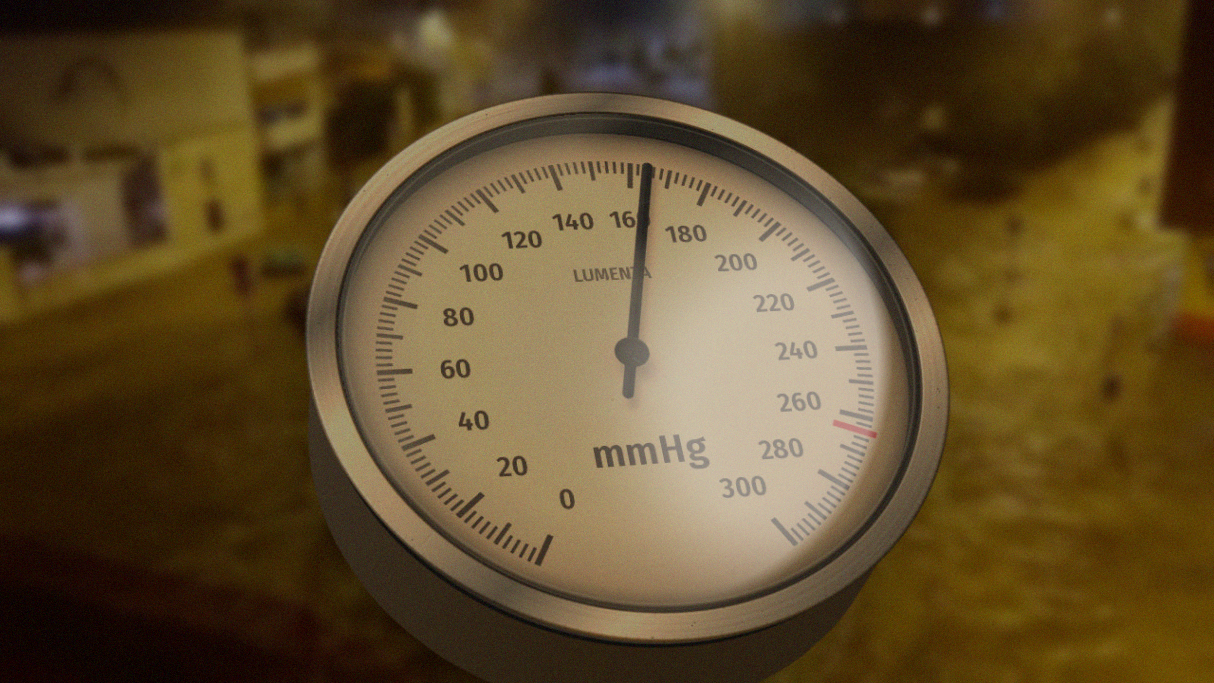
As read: **164** mmHg
